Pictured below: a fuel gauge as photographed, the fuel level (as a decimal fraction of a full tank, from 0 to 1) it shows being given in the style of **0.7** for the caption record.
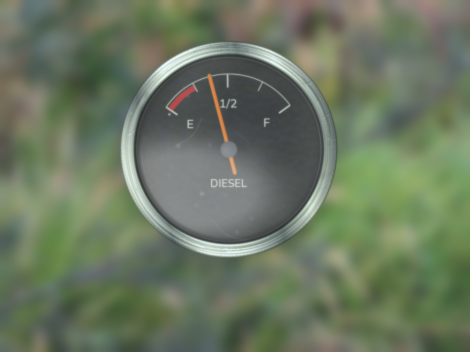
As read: **0.375**
